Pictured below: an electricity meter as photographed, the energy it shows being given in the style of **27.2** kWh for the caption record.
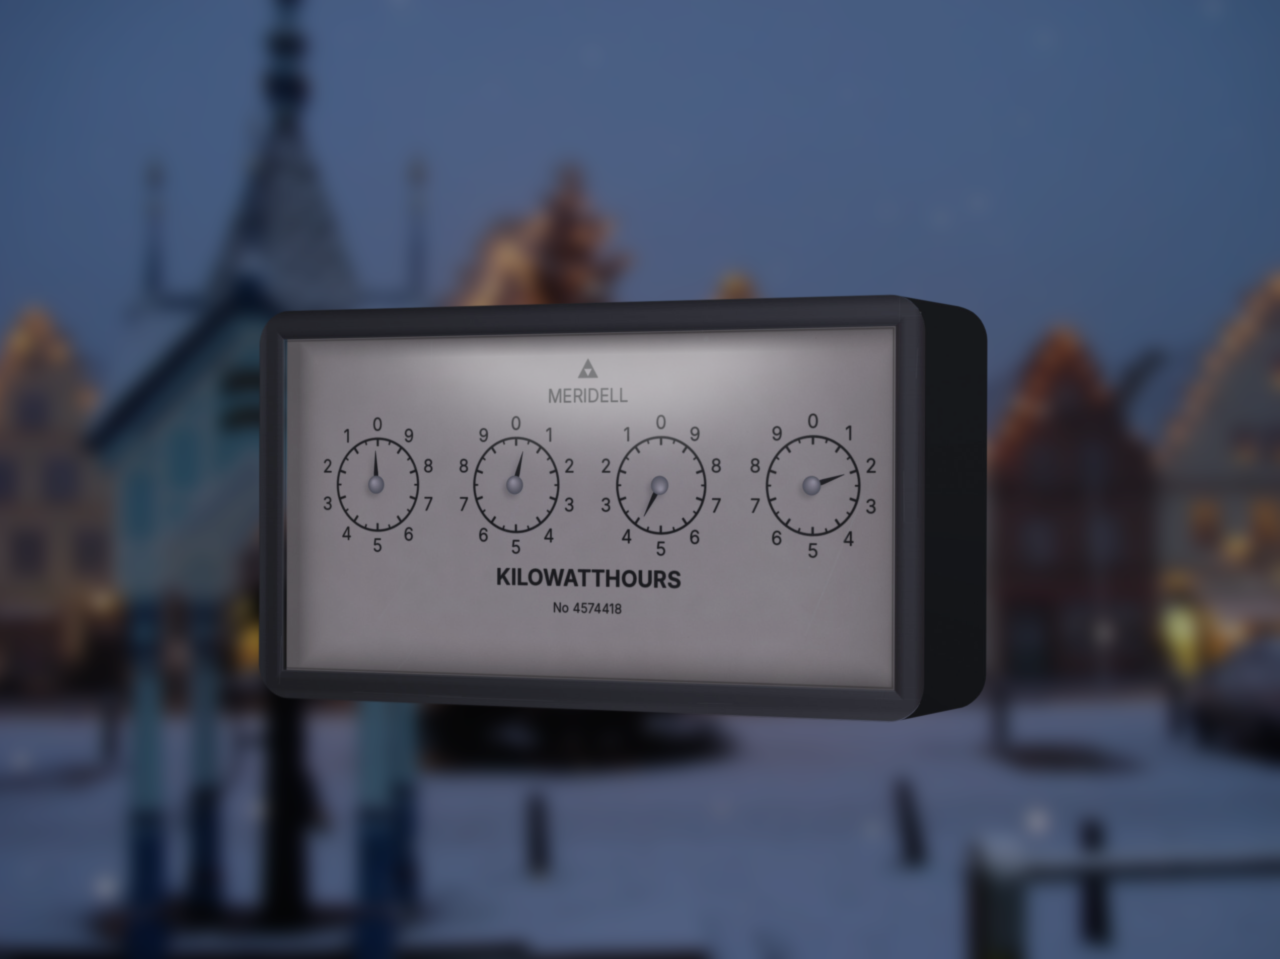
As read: **42** kWh
